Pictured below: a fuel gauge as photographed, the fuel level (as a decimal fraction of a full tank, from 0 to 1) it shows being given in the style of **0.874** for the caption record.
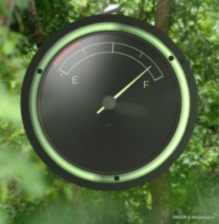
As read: **0.875**
